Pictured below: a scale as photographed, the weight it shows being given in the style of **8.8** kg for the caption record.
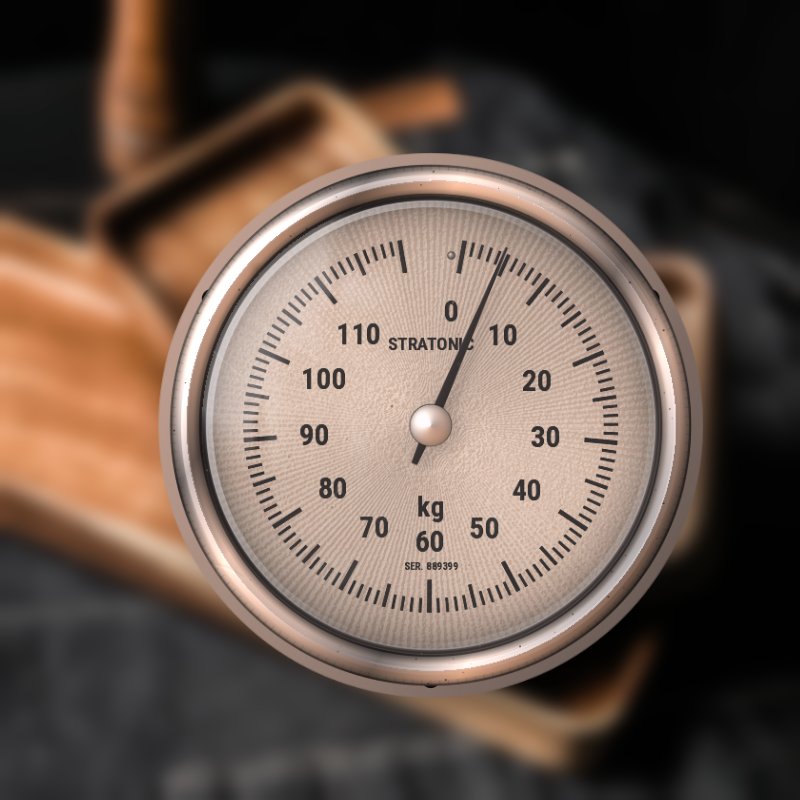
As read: **4.5** kg
